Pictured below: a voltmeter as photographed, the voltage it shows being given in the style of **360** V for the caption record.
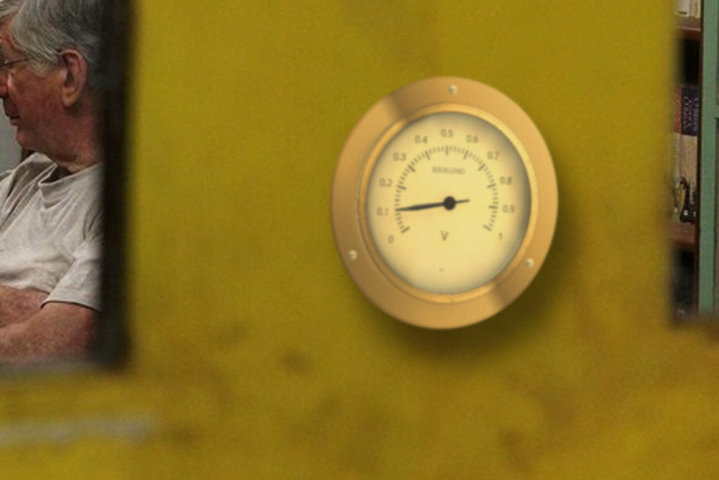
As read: **0.1** V
